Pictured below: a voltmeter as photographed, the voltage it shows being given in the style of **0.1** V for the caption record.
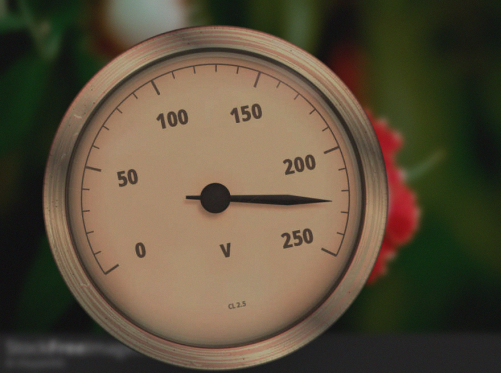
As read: **225** V
